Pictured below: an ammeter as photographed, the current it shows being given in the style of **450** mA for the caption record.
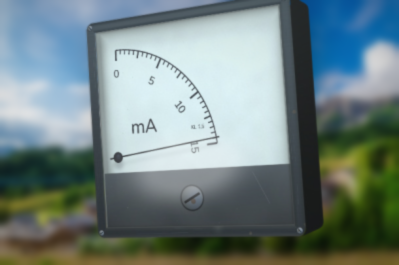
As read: **14.5** mA
